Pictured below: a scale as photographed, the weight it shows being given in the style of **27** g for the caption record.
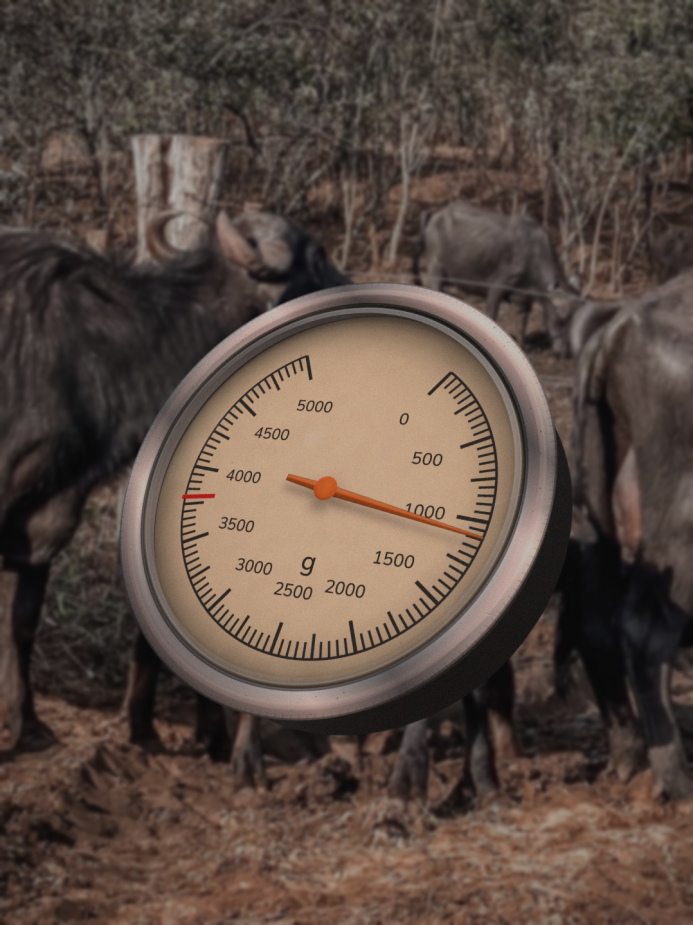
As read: **1100** g
